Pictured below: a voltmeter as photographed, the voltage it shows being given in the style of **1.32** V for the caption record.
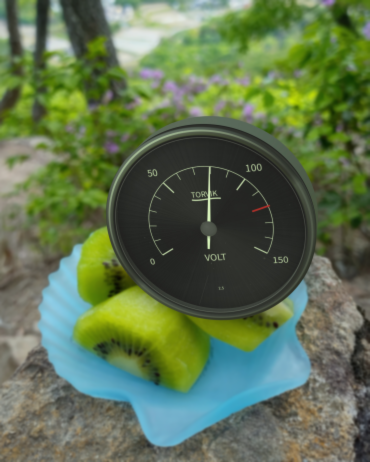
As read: **80** V
